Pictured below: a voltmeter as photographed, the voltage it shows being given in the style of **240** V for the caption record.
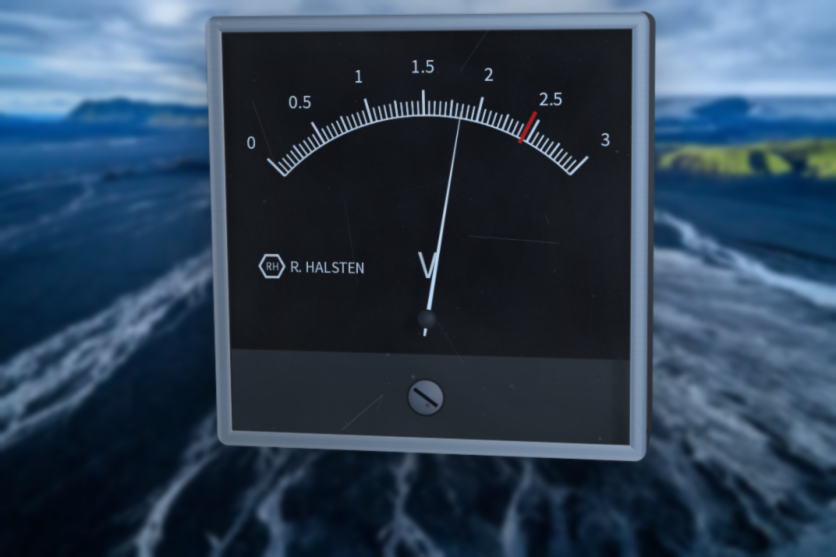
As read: **1.85** V
